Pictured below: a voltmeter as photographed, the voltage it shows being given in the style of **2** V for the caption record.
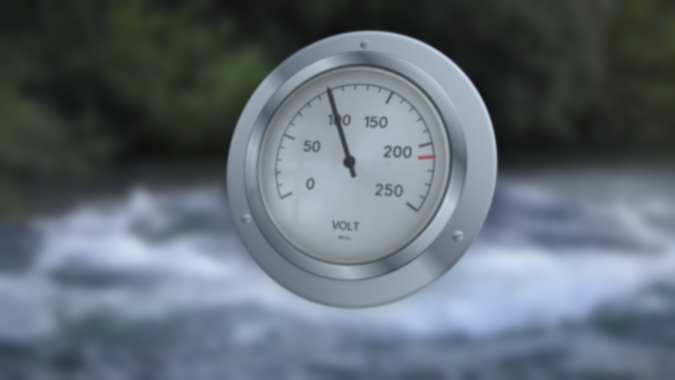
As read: **100** V
